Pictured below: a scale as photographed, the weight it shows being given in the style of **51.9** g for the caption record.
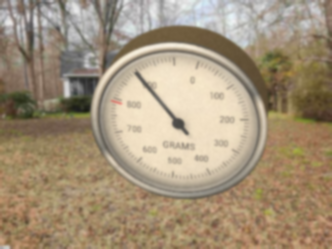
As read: **900** g
